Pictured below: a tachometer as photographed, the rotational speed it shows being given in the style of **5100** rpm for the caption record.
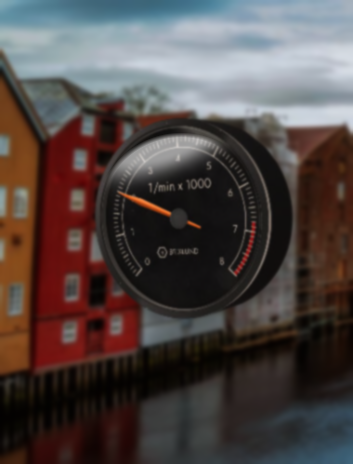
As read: **2000** rpm
